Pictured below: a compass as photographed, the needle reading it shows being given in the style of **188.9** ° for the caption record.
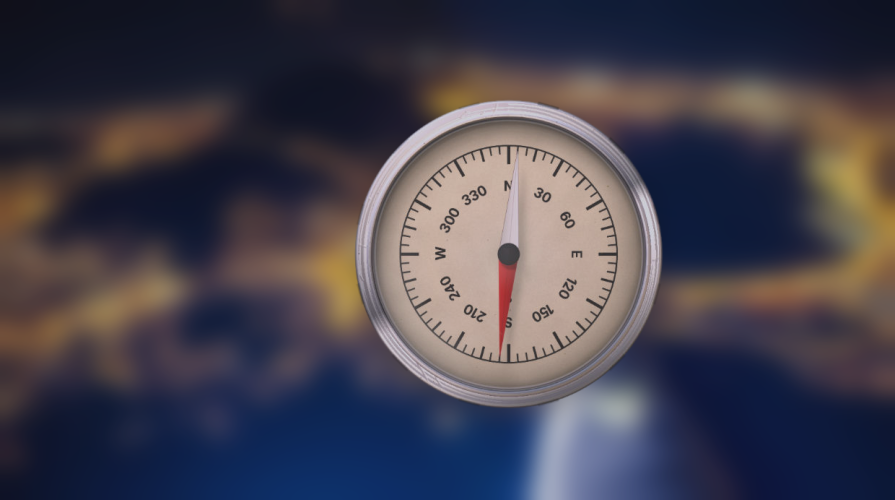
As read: **185** °
